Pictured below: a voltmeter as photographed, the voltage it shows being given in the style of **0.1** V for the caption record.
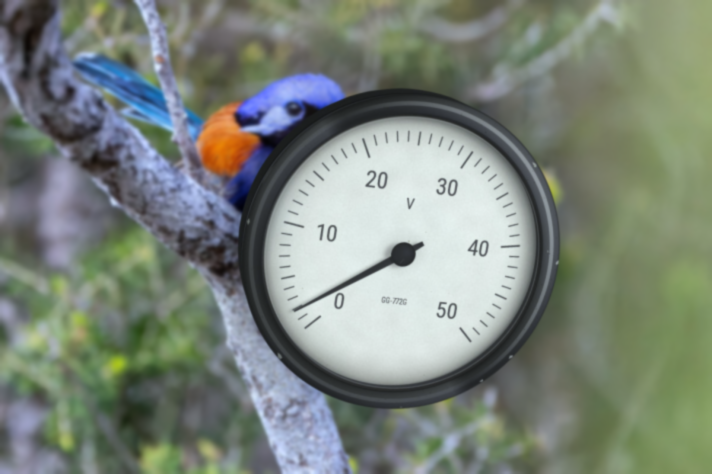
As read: **2** V
